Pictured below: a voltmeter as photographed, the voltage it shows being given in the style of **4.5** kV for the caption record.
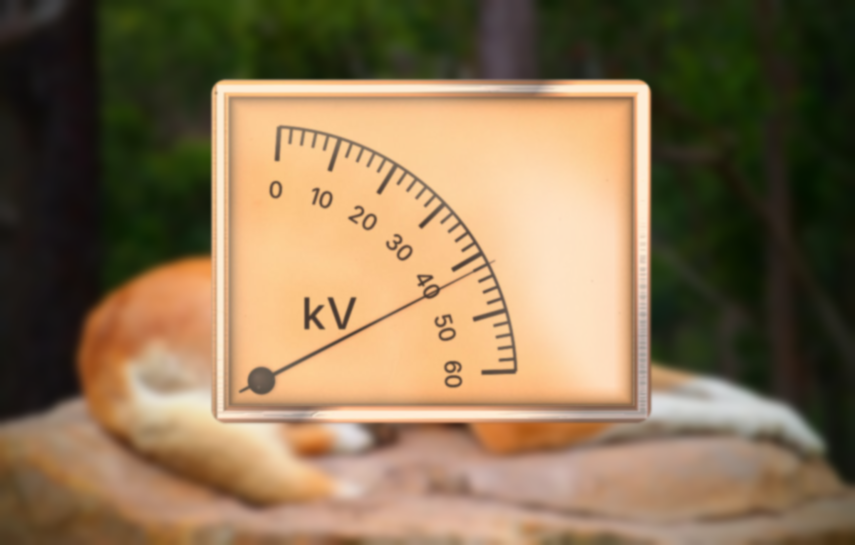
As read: **42** kV
